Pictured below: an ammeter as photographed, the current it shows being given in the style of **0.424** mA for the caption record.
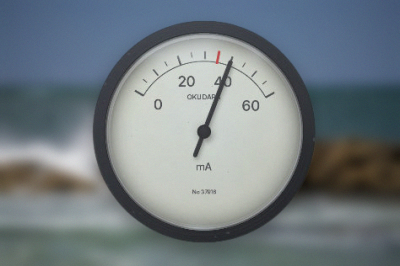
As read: **40** mA
